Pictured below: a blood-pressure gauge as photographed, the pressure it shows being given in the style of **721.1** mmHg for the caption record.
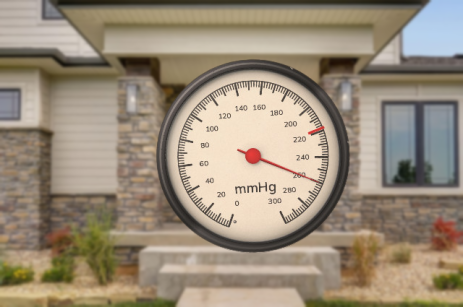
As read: **260** mmHg
